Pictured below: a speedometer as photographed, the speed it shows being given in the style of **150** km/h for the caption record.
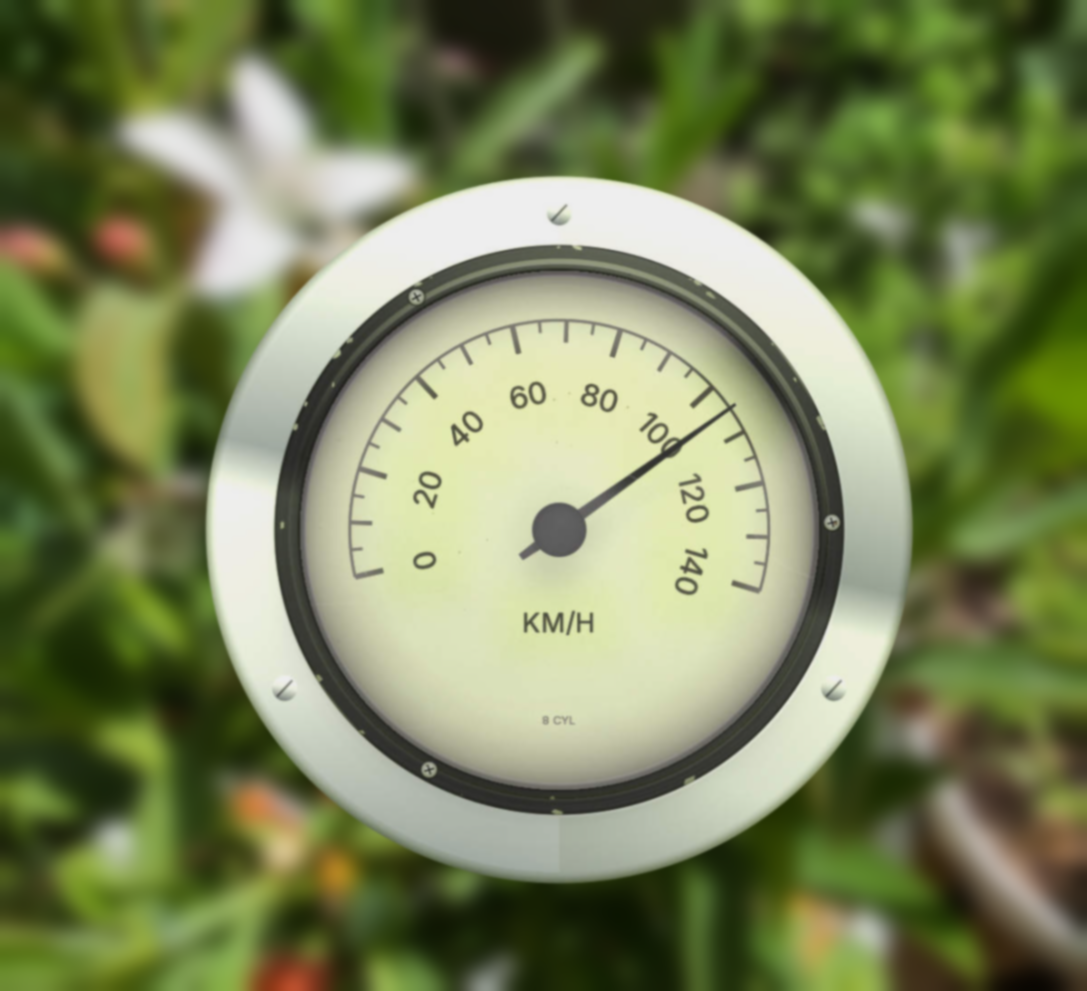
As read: **105** km/h
